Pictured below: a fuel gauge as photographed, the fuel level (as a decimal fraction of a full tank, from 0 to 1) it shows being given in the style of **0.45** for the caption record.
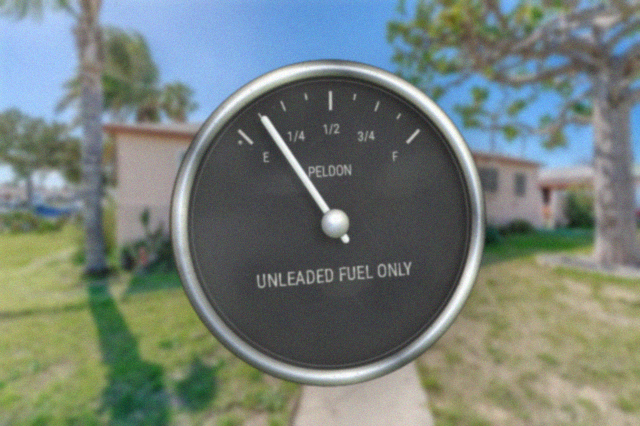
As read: **0.125**
